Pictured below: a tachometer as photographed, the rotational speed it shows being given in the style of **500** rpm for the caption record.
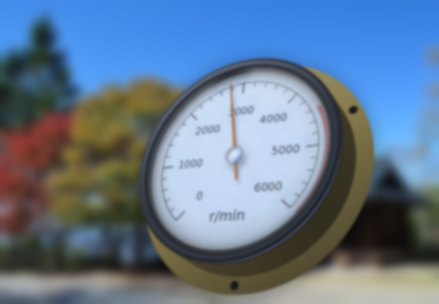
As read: **2800** rpm
